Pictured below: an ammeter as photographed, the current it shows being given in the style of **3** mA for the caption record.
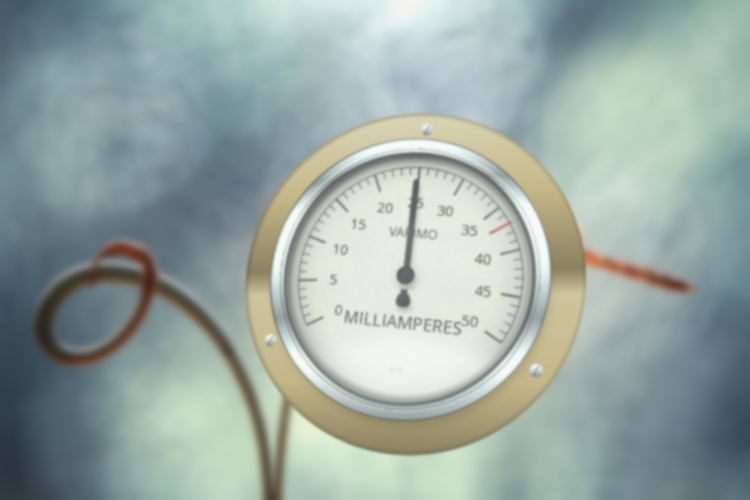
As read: **25** mA
